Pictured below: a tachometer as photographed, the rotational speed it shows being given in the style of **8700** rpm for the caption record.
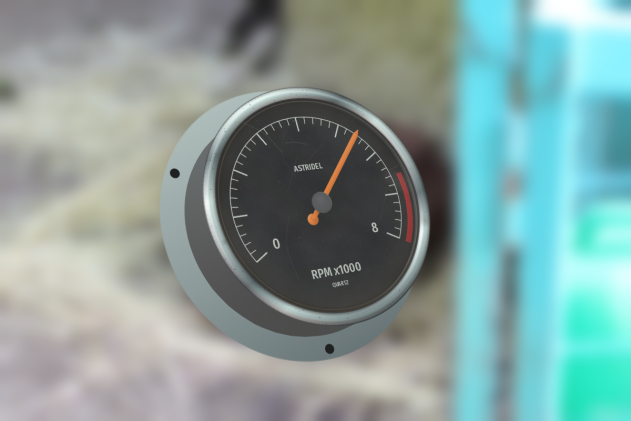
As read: **5400** rpm
